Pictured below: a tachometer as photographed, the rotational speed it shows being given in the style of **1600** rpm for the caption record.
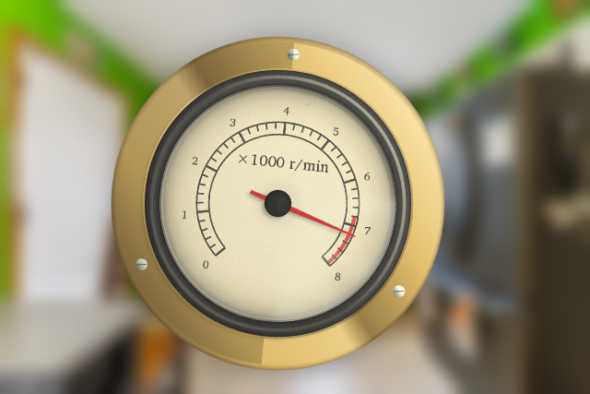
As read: **7200** rpm
